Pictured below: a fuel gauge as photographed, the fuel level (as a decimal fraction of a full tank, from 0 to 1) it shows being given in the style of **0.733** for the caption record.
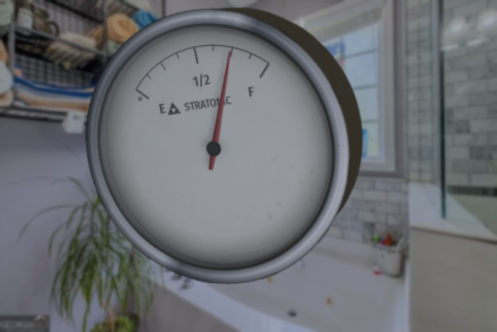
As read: **0.75**
